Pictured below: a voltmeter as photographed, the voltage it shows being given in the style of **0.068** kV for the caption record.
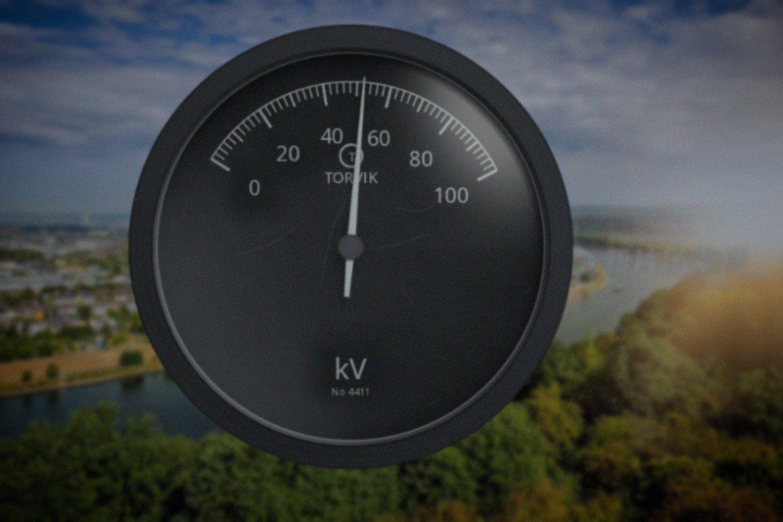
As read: **52** kV
